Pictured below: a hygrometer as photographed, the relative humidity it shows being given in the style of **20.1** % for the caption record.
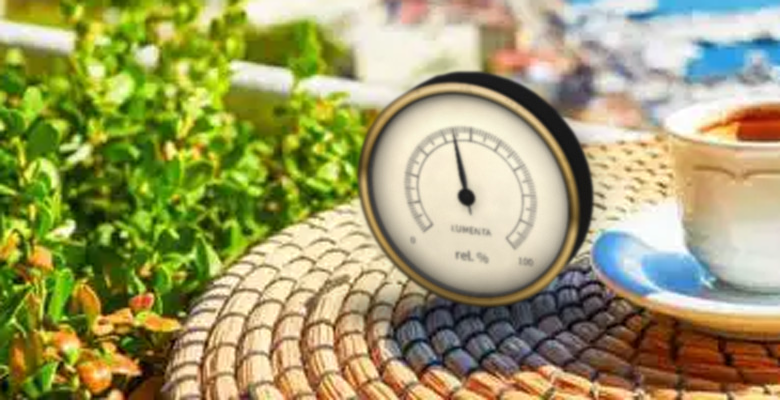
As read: **45** %
